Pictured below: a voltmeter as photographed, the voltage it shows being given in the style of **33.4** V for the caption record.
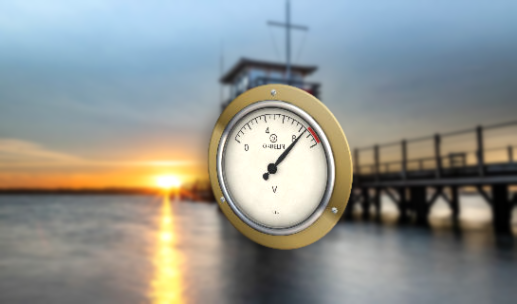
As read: **8.5** V
